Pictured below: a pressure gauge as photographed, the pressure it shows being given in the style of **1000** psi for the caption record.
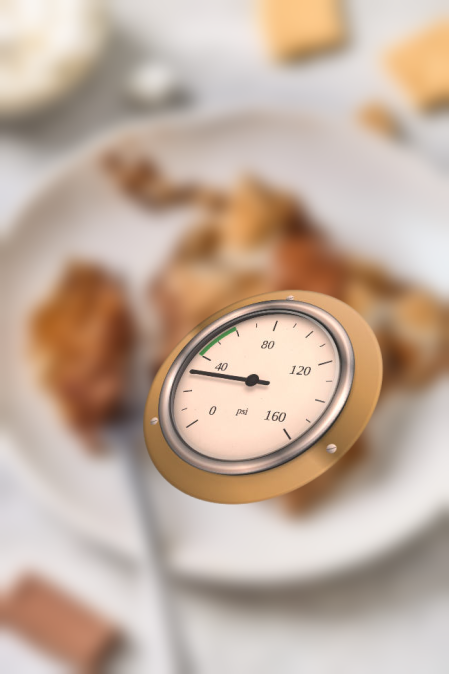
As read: **30** psi
